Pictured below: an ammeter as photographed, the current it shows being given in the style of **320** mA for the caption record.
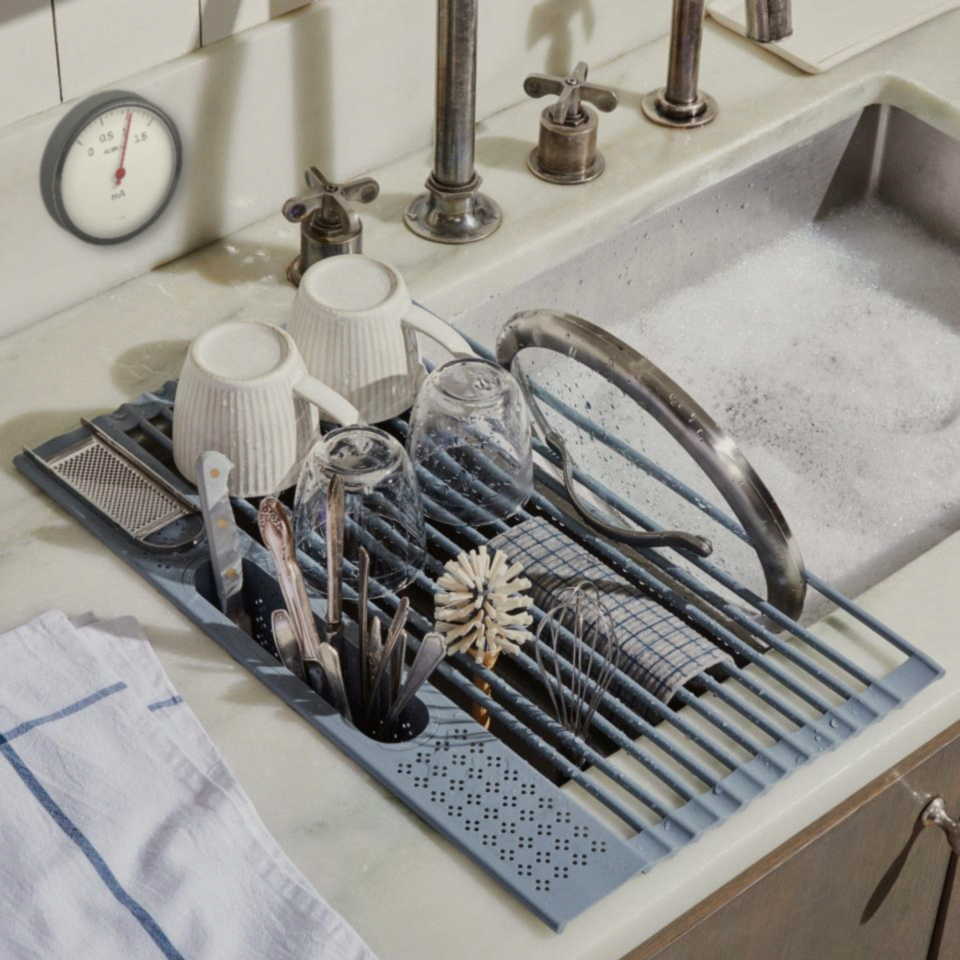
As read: **1** mA
